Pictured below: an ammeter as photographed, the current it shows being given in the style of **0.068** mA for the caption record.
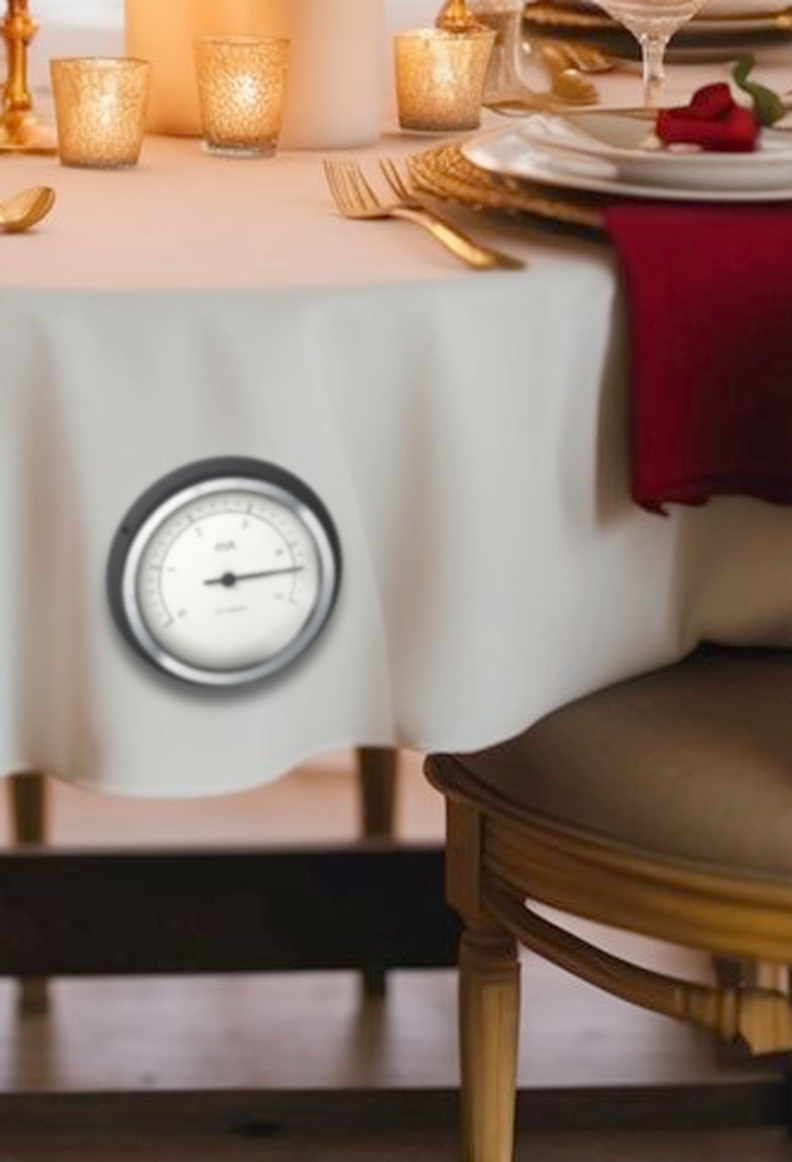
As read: **4.4** mA
